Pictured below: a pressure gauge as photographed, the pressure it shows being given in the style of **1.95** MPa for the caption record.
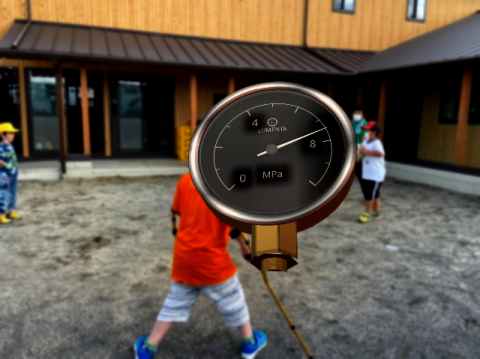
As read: **7.5** MPa
